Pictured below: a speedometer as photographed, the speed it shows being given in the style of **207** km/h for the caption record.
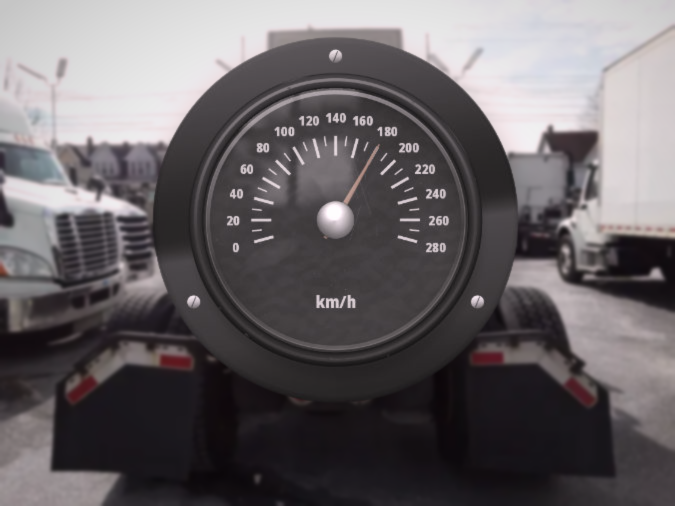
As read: **180** km/h
